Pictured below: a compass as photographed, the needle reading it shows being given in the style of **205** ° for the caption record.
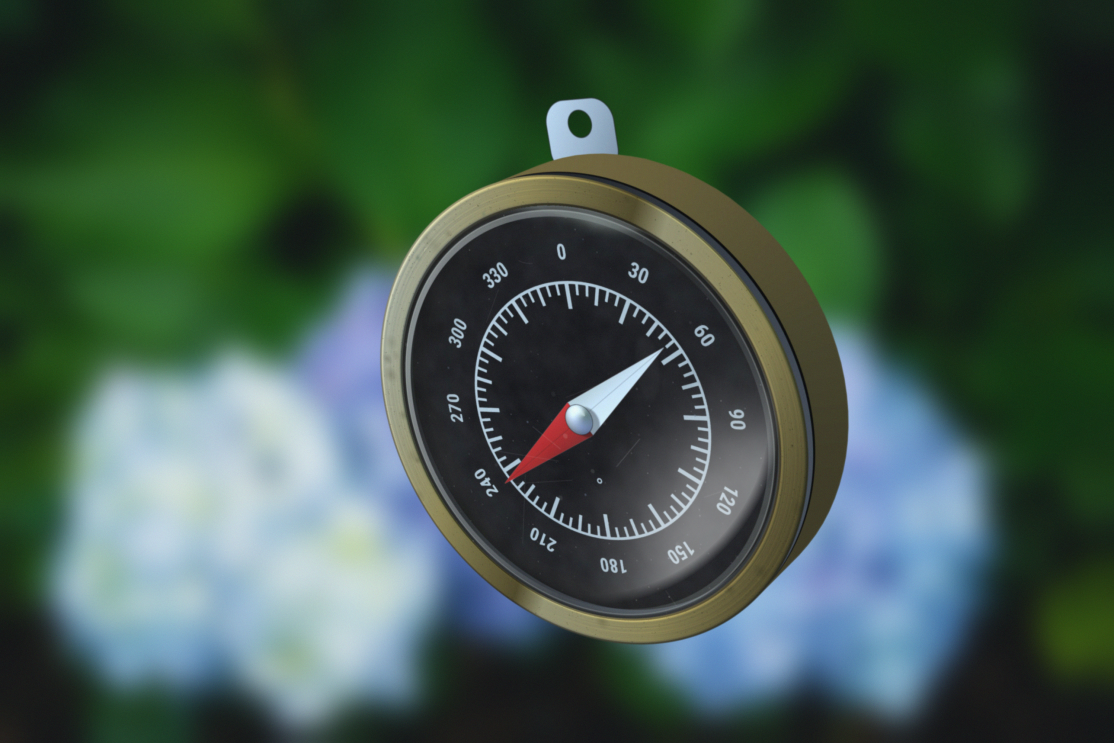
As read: **235** °
